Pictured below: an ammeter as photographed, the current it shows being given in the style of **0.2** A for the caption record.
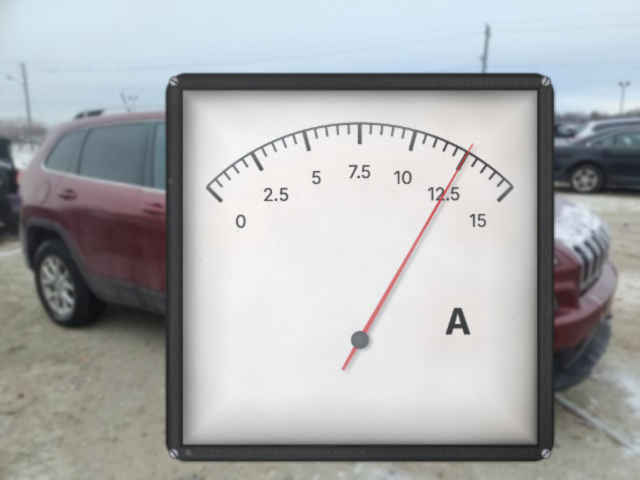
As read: **12.5** A
